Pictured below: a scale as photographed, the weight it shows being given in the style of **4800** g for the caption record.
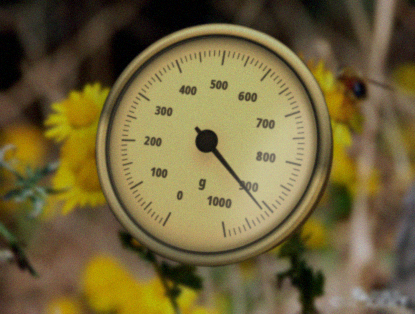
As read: **910** g
